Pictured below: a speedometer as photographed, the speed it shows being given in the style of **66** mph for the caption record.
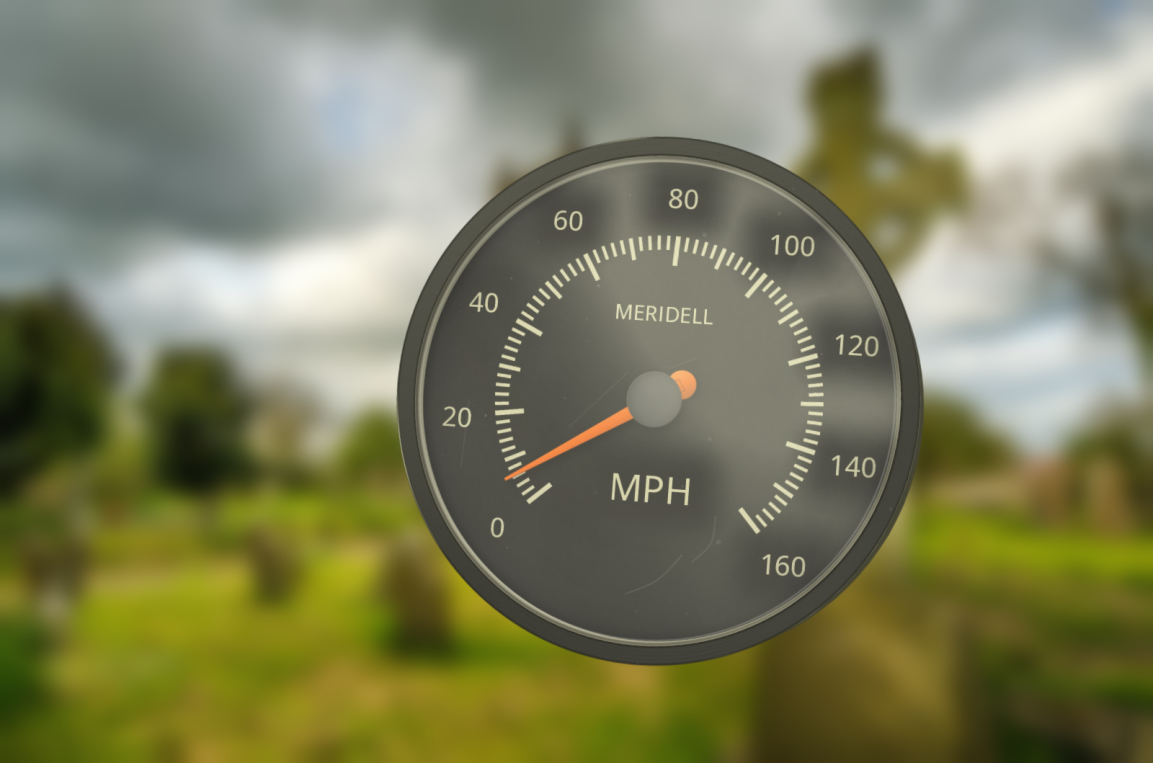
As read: **6** mph
